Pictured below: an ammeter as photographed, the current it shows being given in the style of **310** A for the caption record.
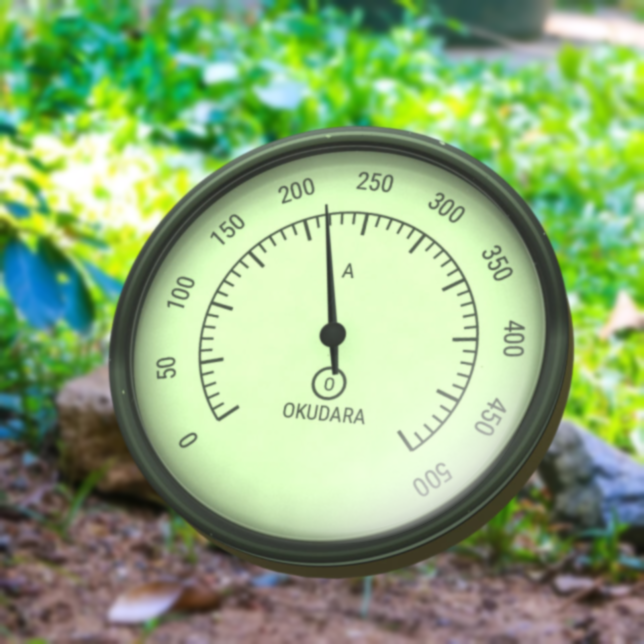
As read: **220** A
